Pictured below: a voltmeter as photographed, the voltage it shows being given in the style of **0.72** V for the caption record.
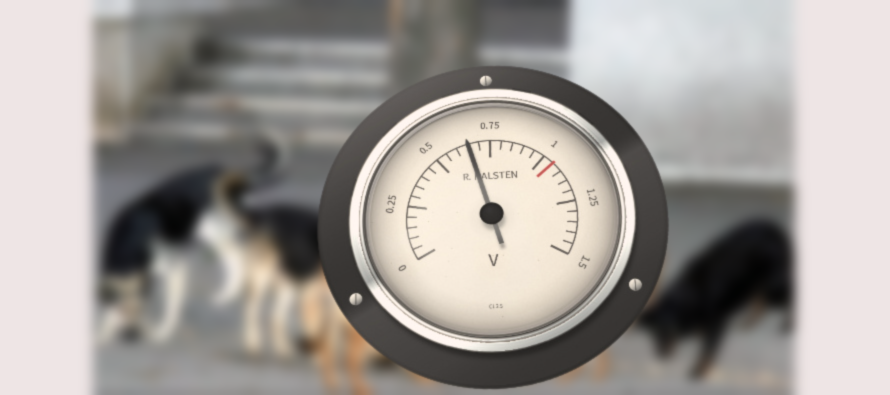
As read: **0.65** V
